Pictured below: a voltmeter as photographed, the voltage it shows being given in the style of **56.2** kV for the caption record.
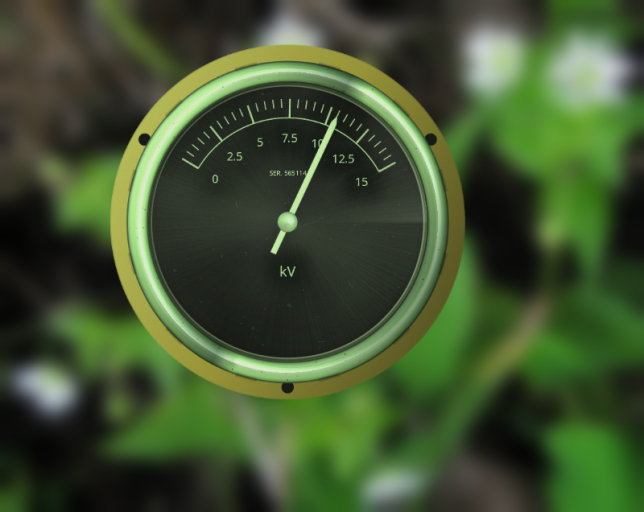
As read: **10.5** kV
